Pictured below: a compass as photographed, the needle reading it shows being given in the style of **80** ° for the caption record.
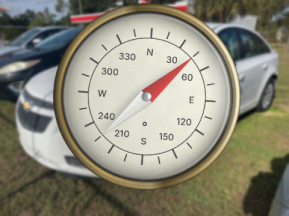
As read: **45** °
